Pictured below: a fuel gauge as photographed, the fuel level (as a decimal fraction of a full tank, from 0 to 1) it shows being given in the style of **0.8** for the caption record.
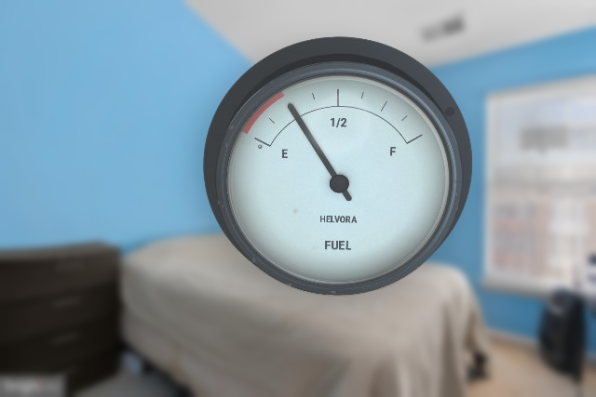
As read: **0.25**
